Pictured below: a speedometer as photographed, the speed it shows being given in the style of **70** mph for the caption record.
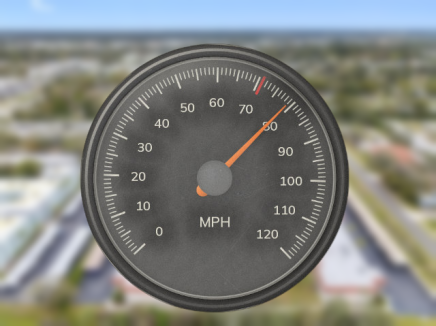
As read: **79** mph
